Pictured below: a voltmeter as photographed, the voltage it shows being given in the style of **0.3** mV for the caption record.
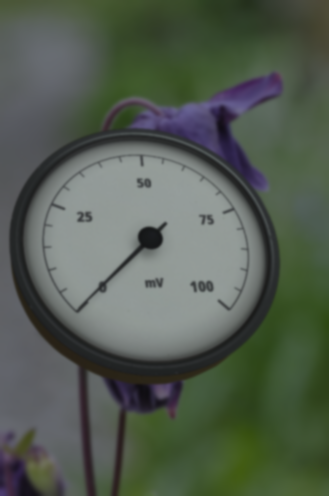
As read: **0** mV
